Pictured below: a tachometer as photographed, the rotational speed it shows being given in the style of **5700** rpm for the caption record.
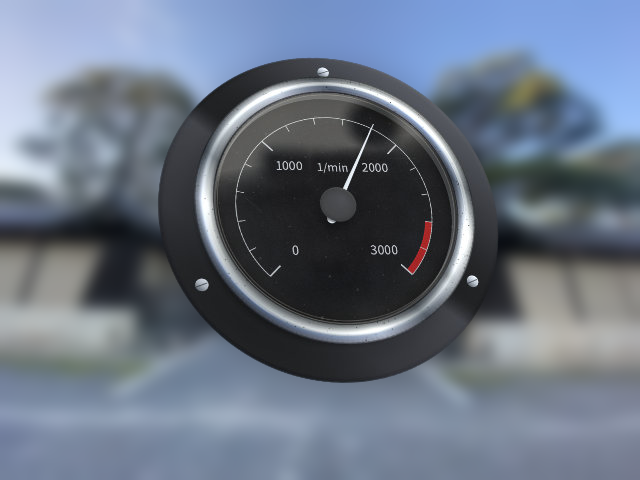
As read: **1800** rpm
